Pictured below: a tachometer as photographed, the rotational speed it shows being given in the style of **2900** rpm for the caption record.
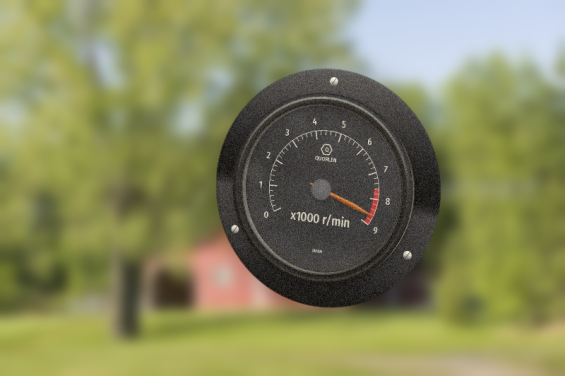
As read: **8600** rpm
